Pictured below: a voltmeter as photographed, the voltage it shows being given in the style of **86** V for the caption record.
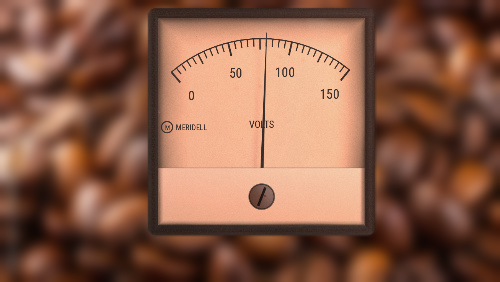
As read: **80** V
